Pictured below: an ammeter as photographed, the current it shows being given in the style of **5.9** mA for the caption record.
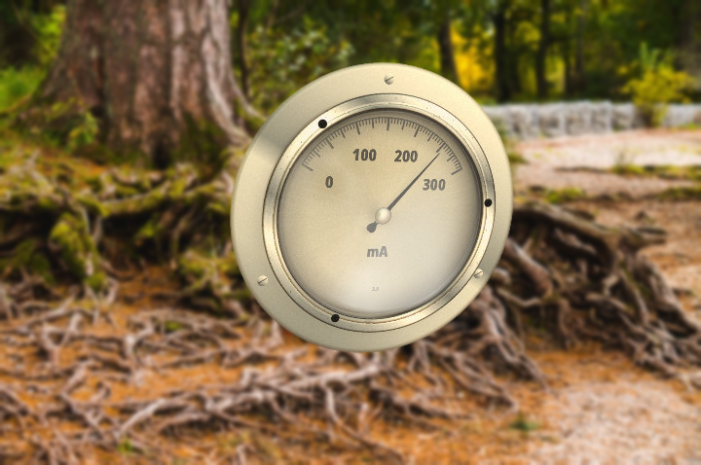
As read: **250** mA
